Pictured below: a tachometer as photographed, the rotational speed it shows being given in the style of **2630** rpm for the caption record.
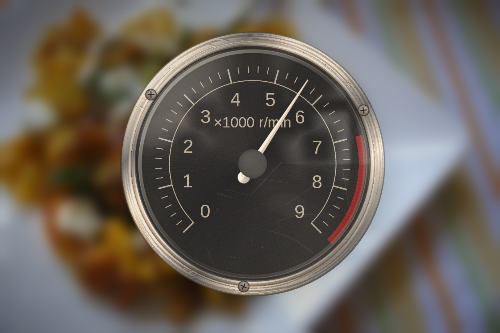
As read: **5600** rpm
